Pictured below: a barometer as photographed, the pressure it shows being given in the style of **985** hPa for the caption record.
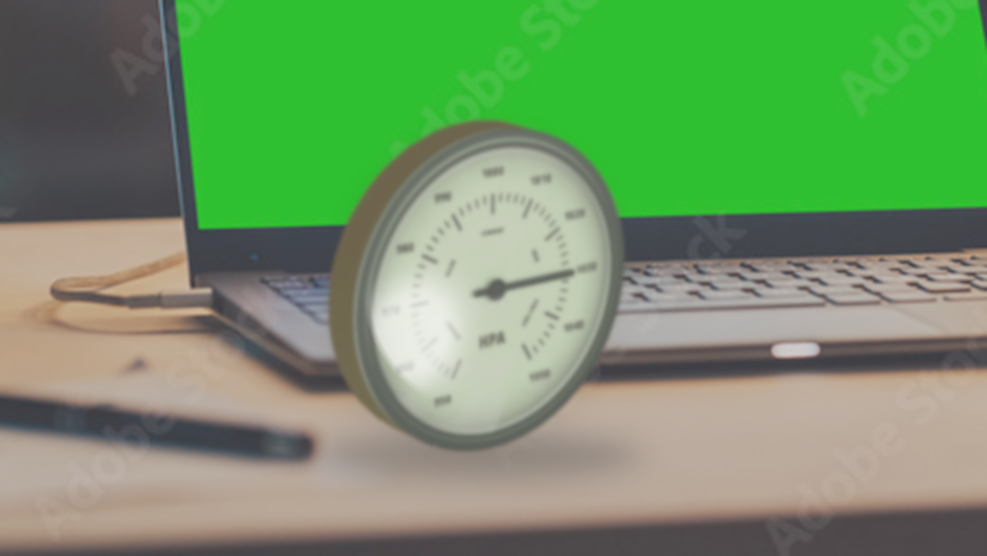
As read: **1030** hPa
